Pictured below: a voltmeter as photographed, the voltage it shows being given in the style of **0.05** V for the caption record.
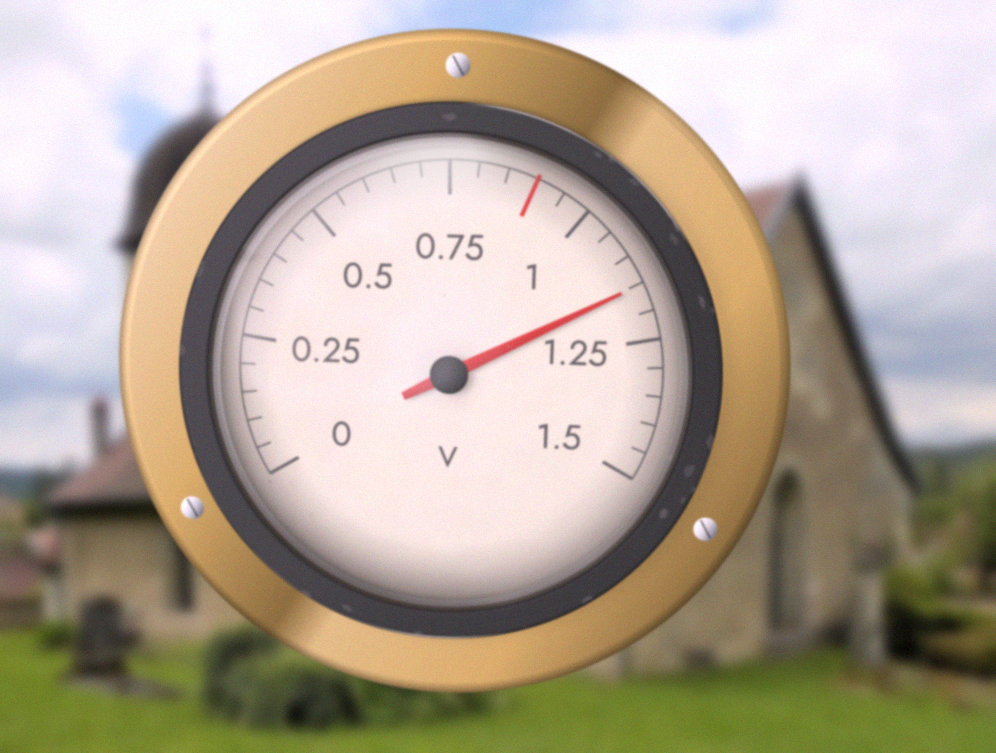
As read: **1.15** V
